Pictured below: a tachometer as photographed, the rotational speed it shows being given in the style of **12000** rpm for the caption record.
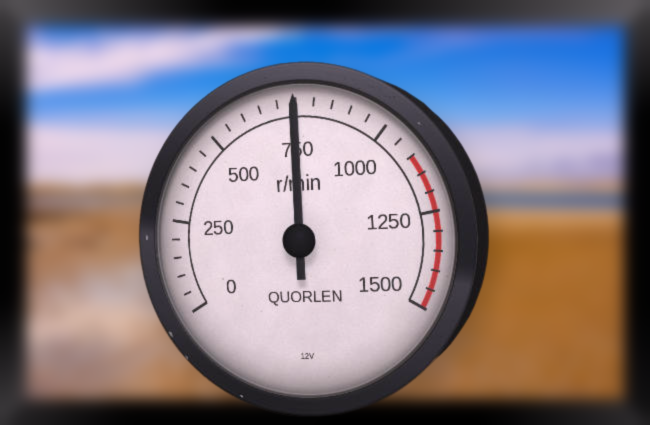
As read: **750** rpm
